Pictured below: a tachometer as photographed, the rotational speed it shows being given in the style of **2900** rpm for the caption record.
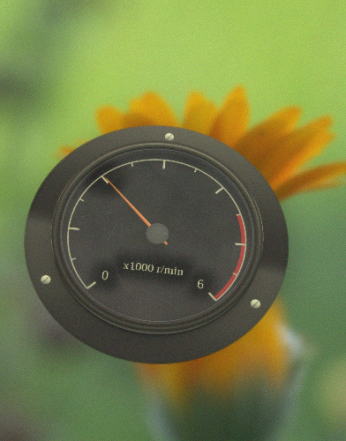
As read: **2000** rpm
